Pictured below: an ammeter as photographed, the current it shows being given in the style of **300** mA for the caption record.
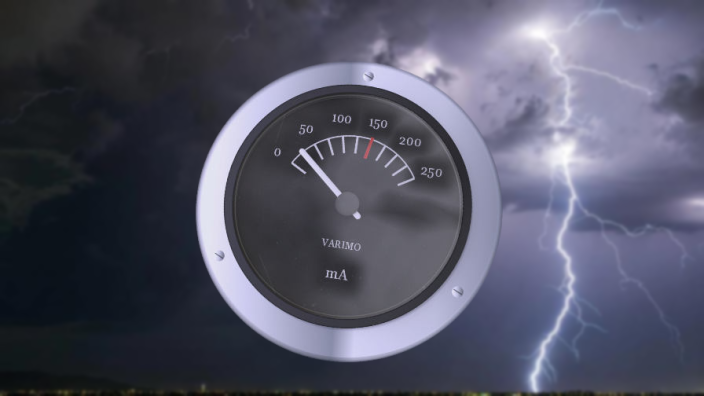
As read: **25** mA
